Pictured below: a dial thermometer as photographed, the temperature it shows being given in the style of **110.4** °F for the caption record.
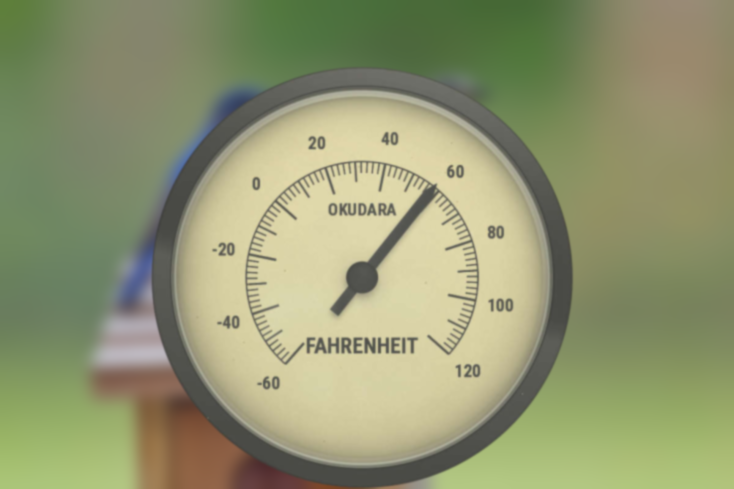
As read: **58** °F
